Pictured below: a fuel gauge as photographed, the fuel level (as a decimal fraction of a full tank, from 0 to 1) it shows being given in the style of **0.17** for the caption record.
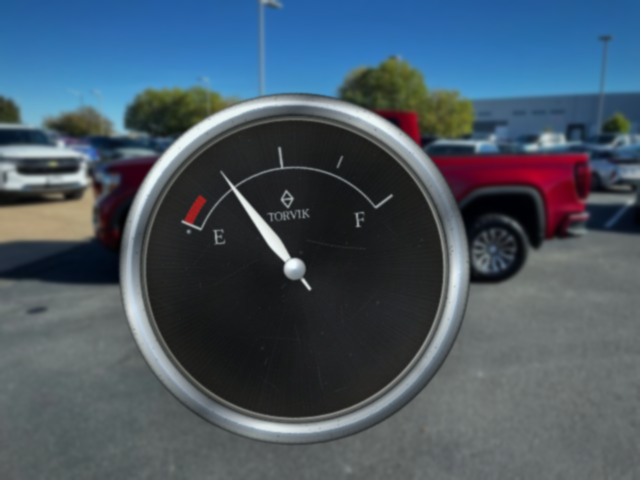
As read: **0.25**
